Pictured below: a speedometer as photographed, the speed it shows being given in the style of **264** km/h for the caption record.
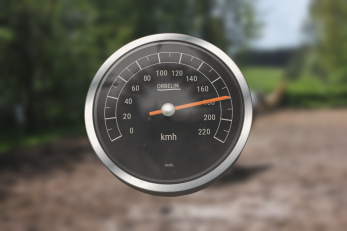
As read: **180** km/h
